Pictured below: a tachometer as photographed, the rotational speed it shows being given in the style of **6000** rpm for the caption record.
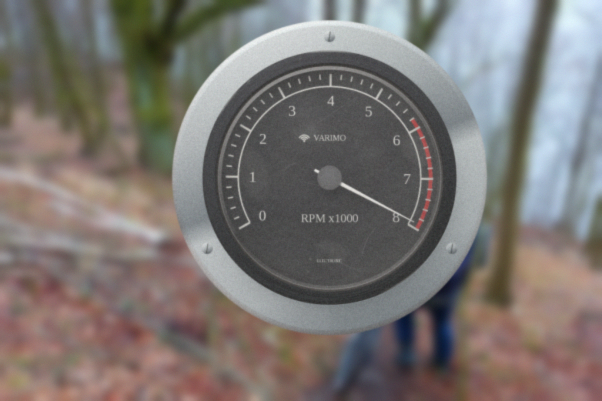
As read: **7900** rpm
